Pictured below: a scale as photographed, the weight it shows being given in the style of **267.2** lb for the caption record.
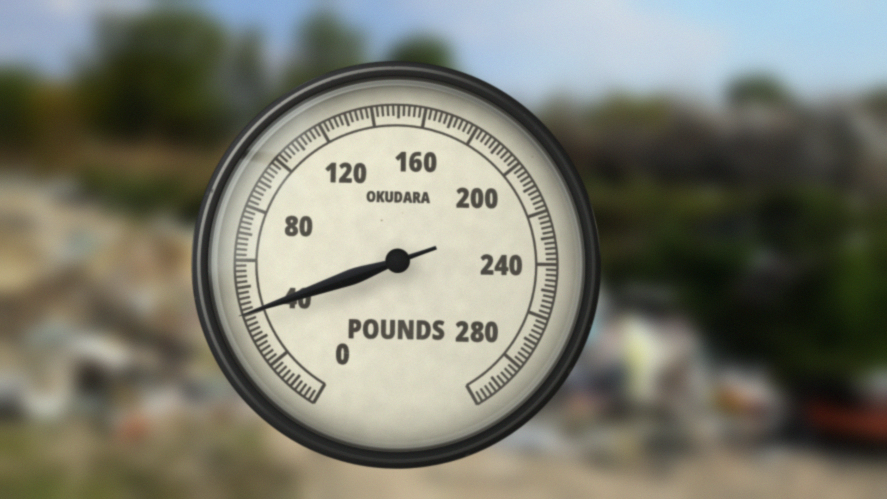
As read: **40** lb
